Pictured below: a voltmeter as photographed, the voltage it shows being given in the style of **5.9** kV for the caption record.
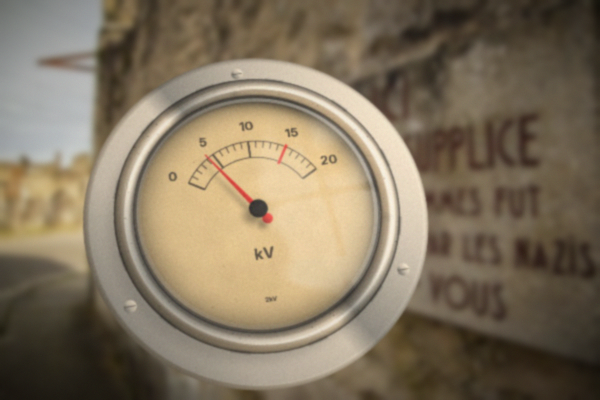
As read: **4** kV
